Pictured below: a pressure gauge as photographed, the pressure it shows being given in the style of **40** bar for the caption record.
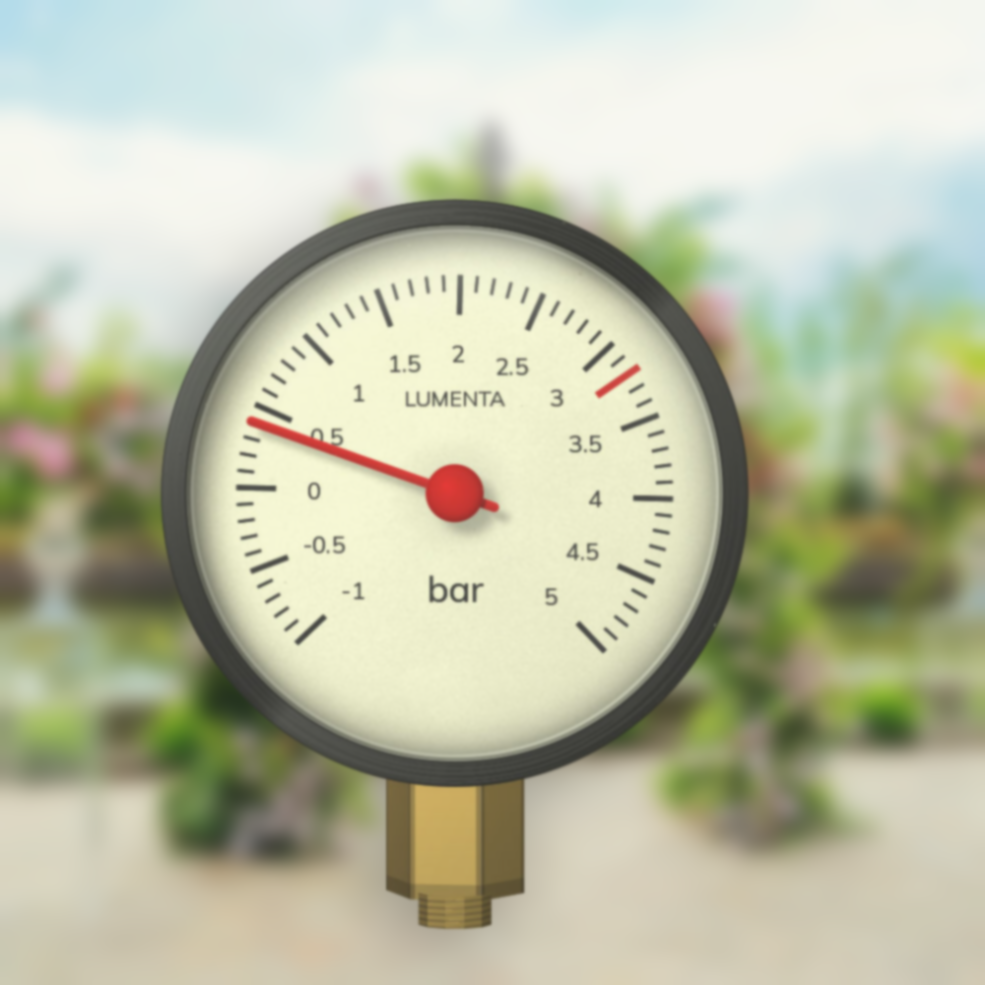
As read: **0.4** bar
